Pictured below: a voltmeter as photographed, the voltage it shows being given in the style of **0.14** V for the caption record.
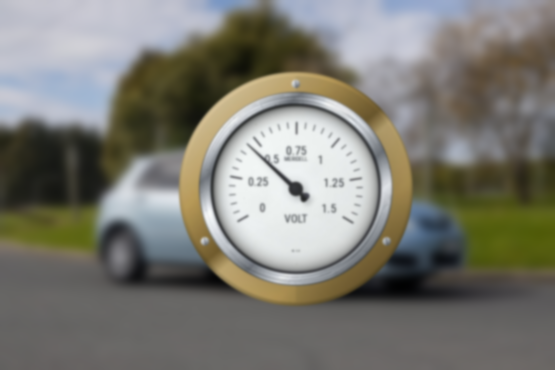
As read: **0.45** V
